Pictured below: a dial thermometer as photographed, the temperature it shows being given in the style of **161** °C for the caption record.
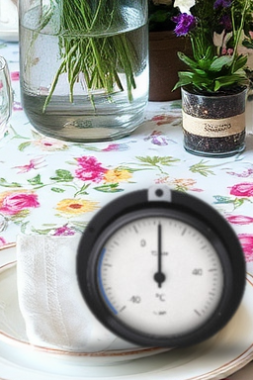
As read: **10** °C
